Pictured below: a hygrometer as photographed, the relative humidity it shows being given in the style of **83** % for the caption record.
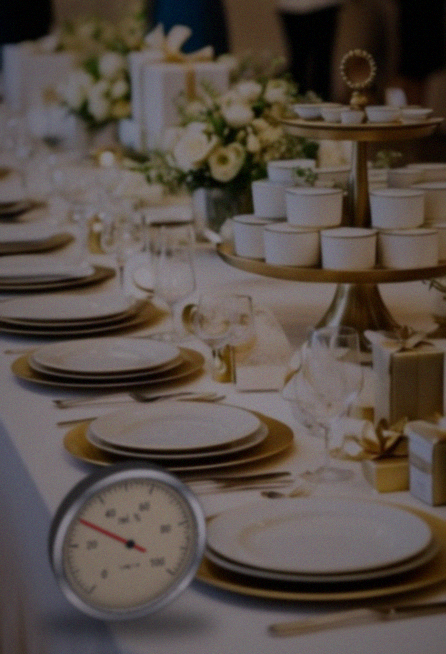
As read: **30** %
